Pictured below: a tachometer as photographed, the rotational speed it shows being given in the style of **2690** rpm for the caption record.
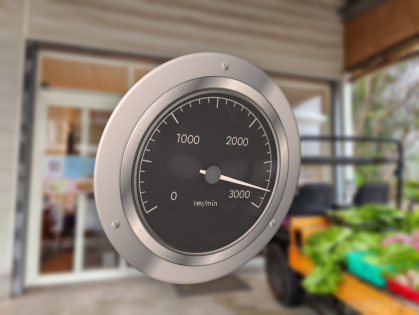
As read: **2800** rpm
